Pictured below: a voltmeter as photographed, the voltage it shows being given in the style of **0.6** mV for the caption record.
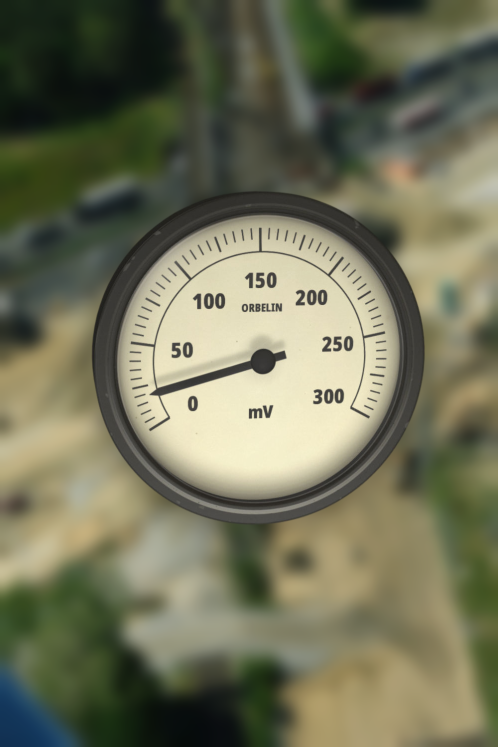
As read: **20** mV
